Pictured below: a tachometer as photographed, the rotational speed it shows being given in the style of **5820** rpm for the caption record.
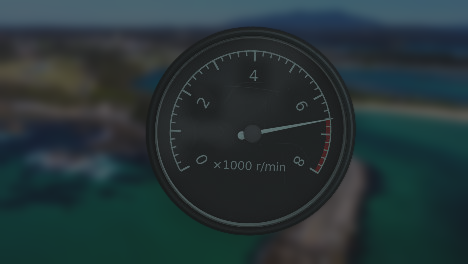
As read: **6600** rpm
